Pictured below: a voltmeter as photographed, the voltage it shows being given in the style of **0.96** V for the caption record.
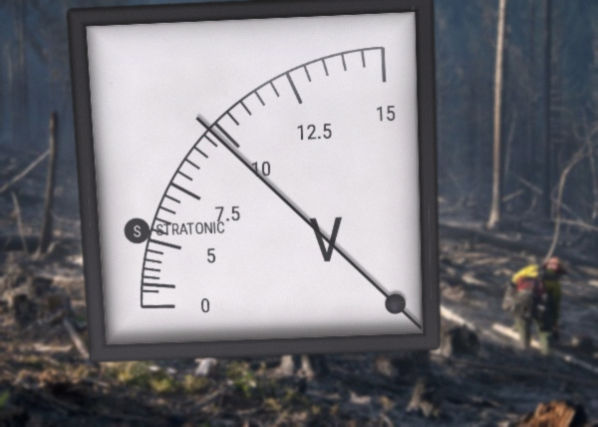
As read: **9.75** V
